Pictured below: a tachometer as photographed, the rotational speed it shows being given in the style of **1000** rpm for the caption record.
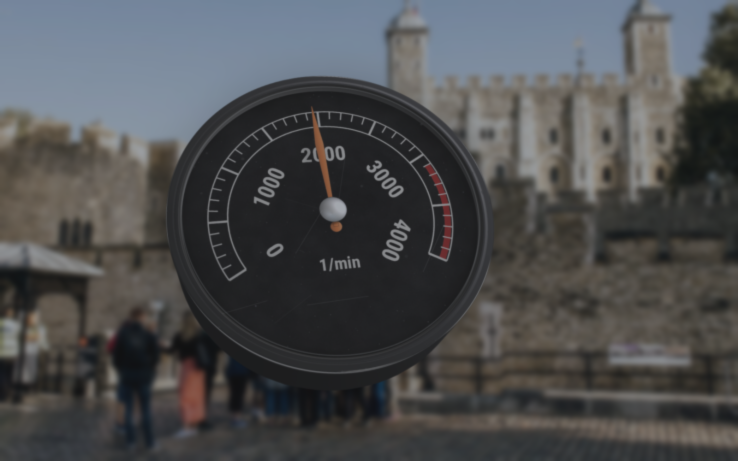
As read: **1950** rpm
